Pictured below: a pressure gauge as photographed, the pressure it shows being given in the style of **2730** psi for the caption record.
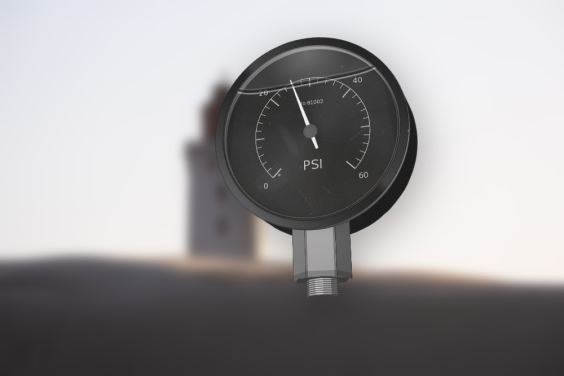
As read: **26** psi
